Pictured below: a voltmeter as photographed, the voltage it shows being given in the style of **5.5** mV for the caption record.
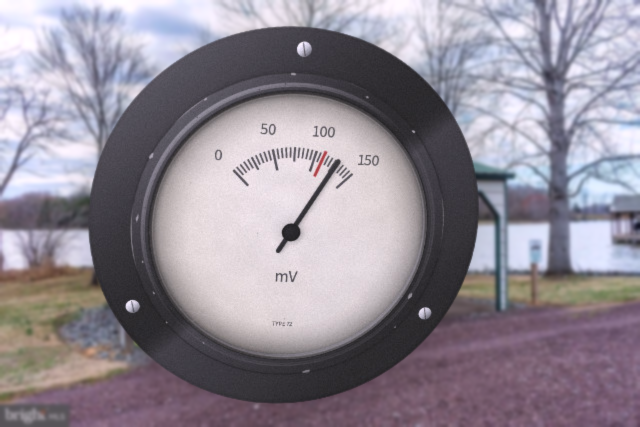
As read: **125** mV
